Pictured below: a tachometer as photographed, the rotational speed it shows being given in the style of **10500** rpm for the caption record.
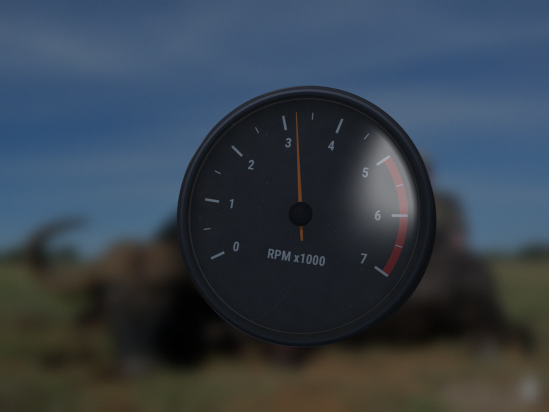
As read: **3250** rpm
